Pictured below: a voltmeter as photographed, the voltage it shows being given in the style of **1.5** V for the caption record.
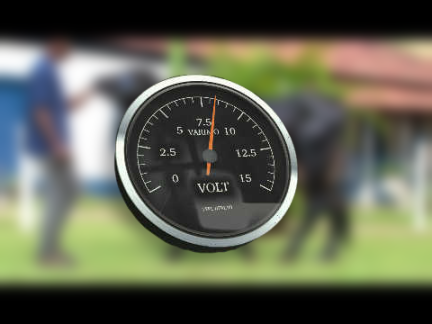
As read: **8.25** V
